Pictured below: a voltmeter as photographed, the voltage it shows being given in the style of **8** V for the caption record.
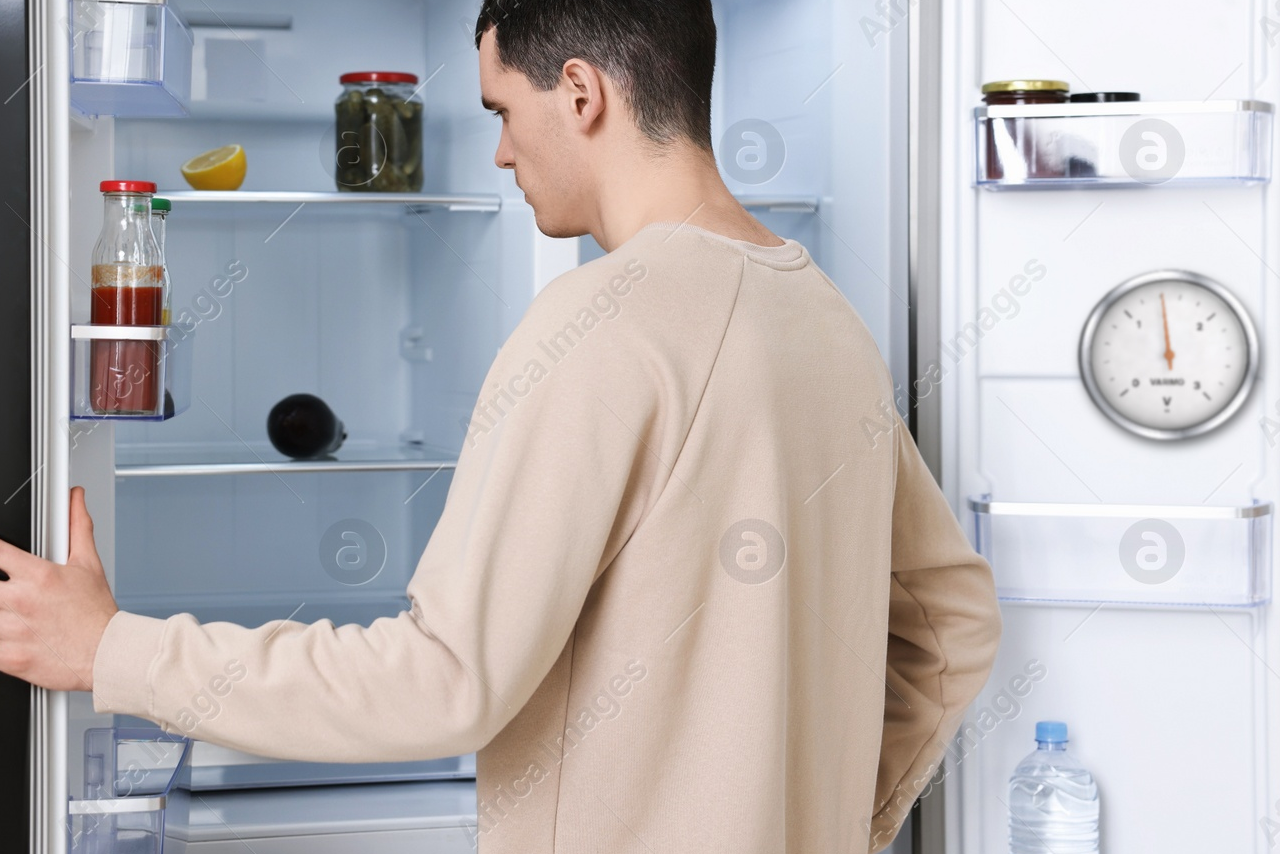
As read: **1.4** V
